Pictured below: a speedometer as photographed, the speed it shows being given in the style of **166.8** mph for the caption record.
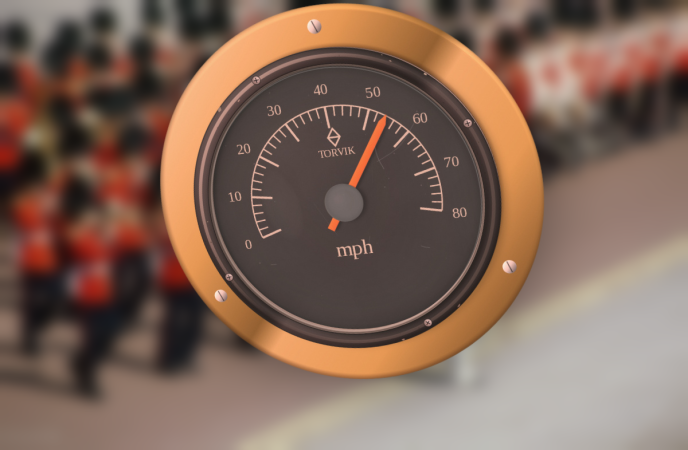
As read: **54** mph
